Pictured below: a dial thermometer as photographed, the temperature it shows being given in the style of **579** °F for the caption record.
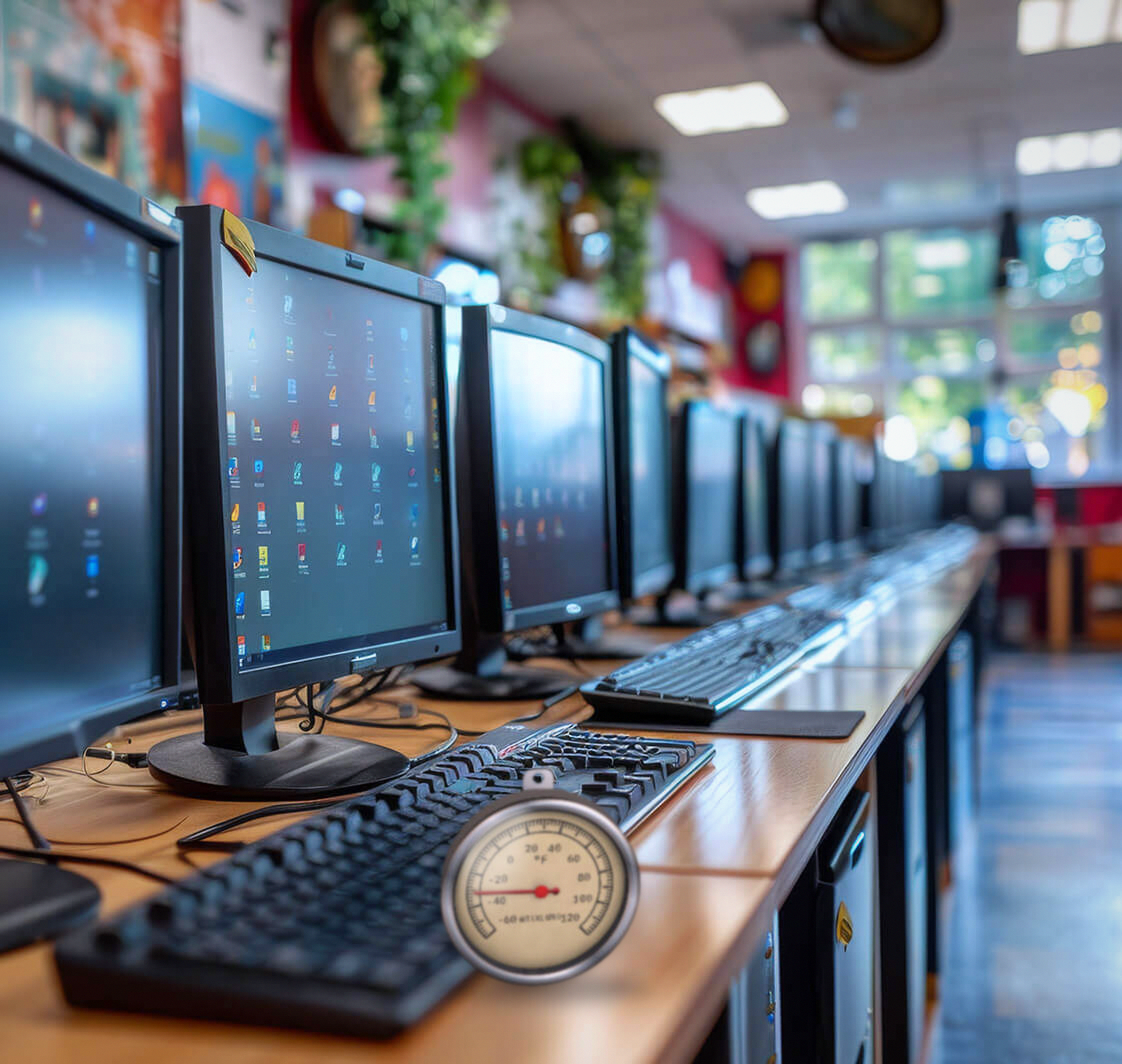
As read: **-30** °F
